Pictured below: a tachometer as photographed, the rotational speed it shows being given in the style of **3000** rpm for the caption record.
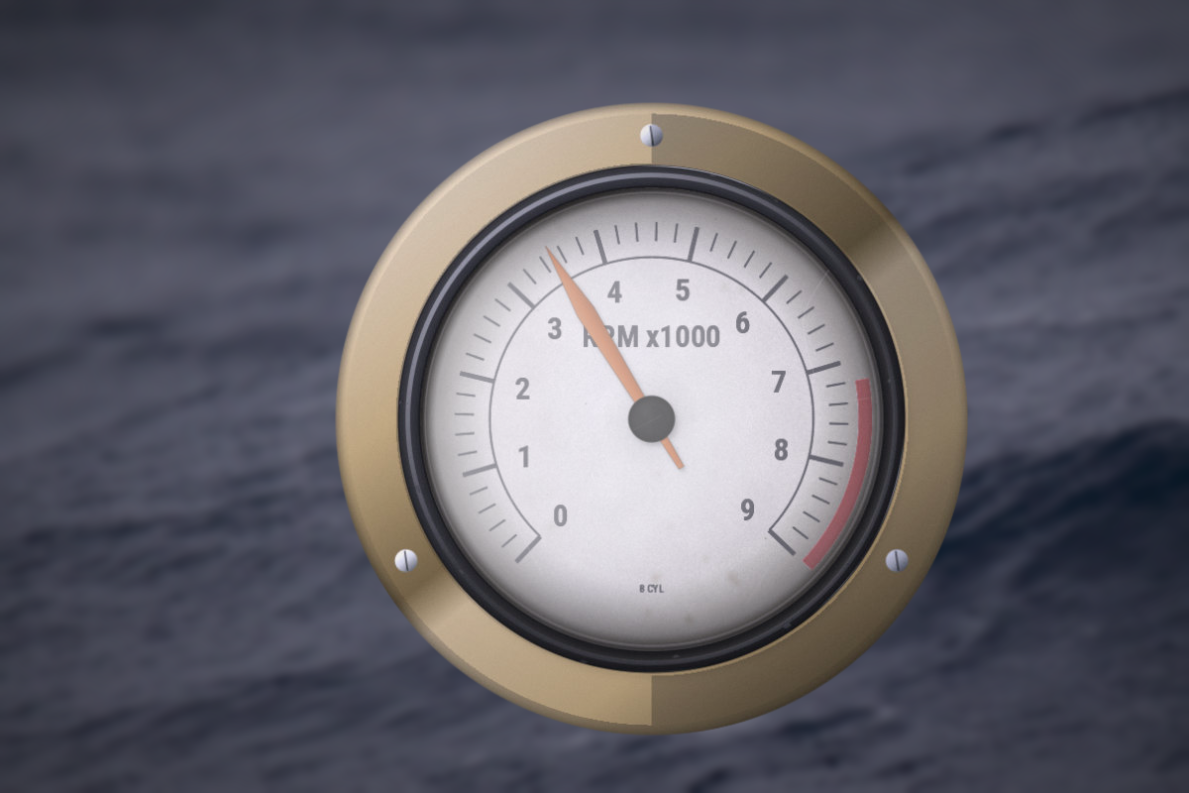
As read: **3500** rpm
